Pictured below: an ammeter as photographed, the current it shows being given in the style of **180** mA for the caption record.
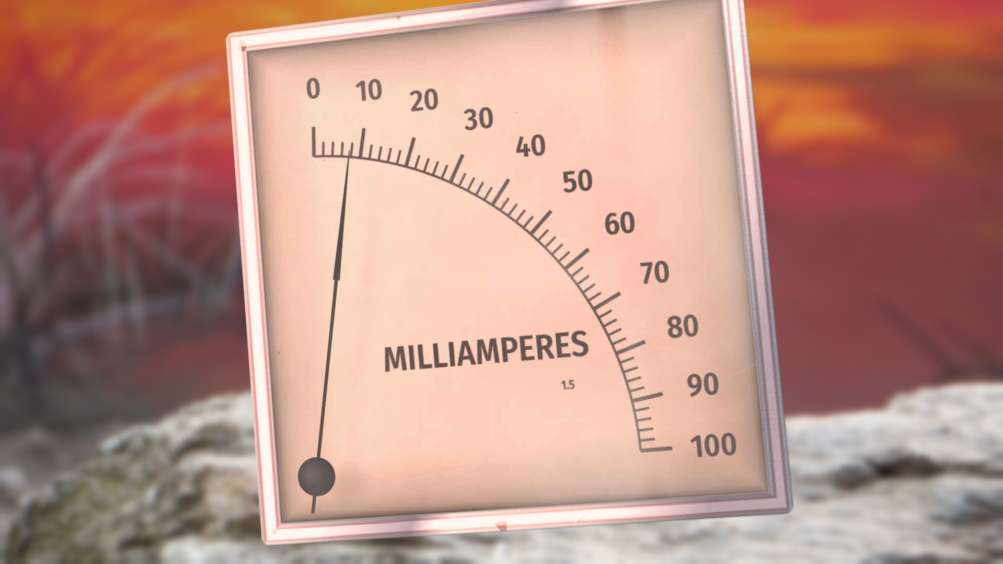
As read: **8** mA
